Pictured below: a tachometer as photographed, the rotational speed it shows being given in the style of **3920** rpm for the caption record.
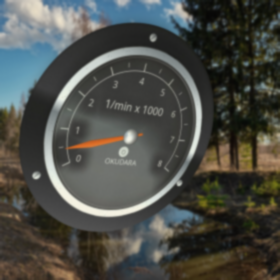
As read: **500** rpm
